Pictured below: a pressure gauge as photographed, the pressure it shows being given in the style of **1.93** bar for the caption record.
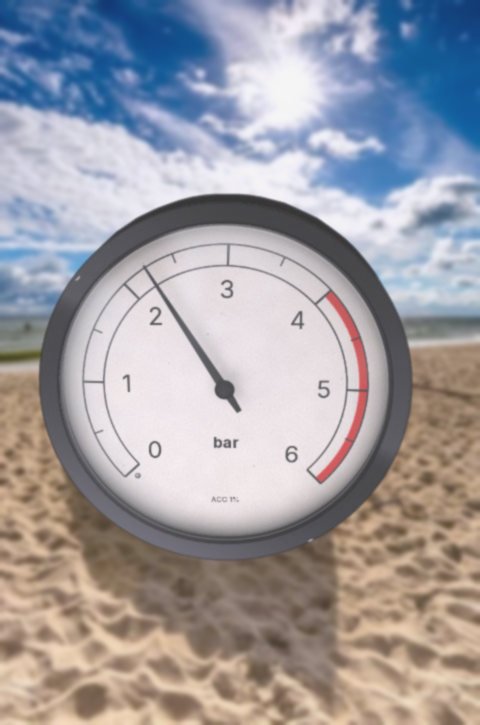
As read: **2.25** bar
